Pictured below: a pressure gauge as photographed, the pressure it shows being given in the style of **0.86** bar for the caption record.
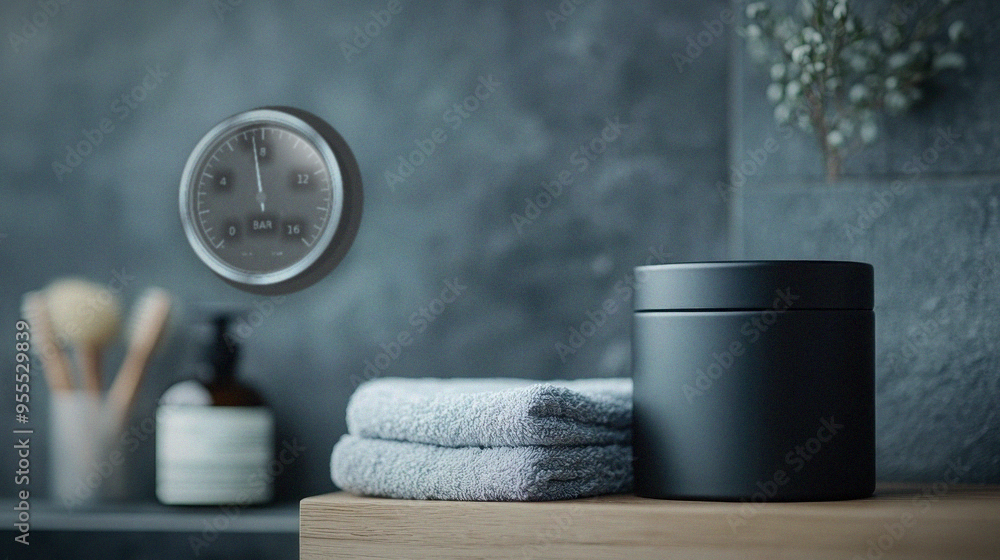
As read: **7.5** bar
